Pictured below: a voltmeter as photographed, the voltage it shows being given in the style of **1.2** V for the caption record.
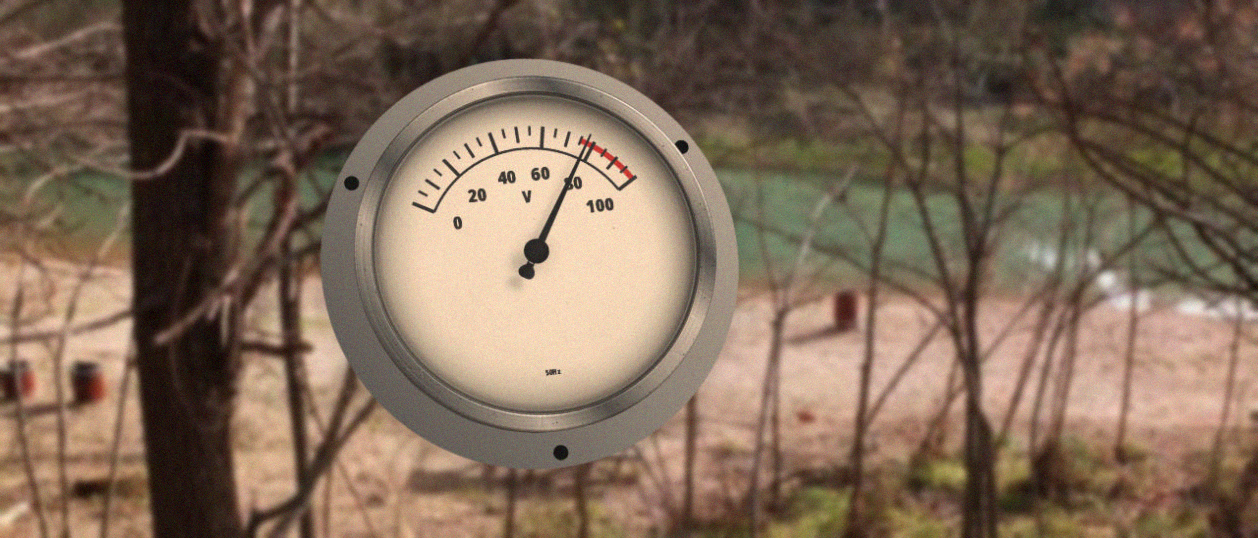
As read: **77.5** V
